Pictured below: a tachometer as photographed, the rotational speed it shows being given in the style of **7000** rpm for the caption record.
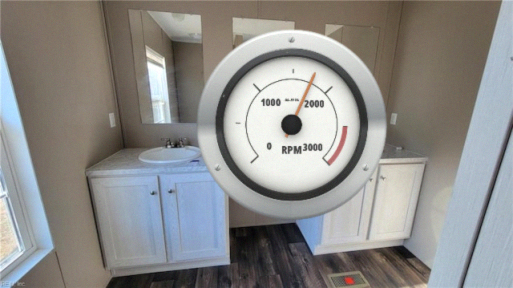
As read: **1750** rpm
